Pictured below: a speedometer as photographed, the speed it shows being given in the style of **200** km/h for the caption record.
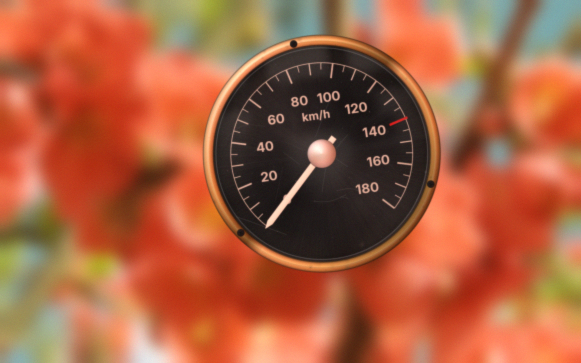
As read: **0** km/h
